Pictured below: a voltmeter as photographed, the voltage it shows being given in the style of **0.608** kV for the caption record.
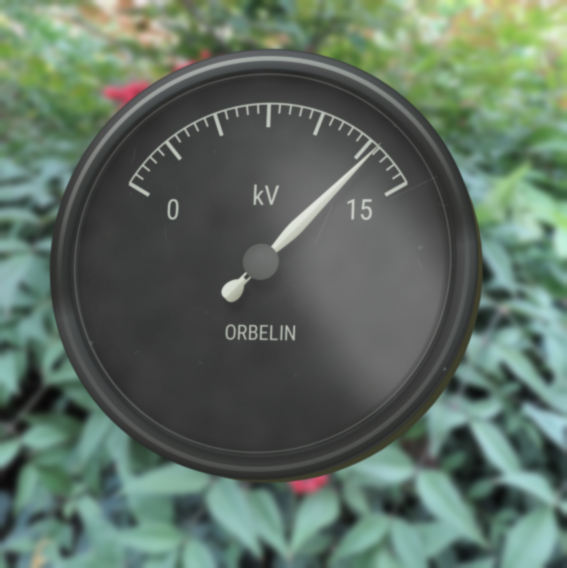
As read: **13** kV
